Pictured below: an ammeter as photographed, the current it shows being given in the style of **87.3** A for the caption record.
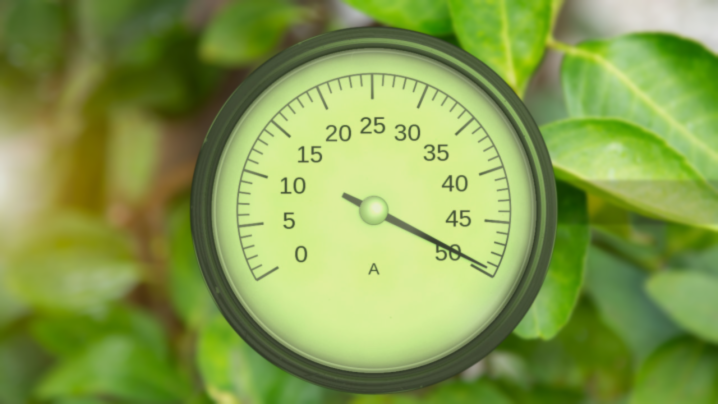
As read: **49.5** A
